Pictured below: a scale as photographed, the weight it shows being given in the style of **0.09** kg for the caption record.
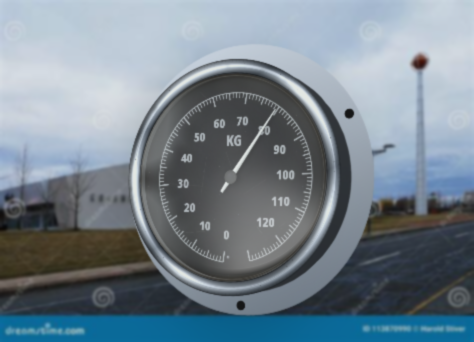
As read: **80** kg
